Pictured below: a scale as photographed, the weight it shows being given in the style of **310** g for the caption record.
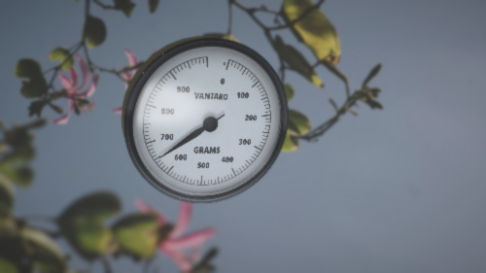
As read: **650** g
